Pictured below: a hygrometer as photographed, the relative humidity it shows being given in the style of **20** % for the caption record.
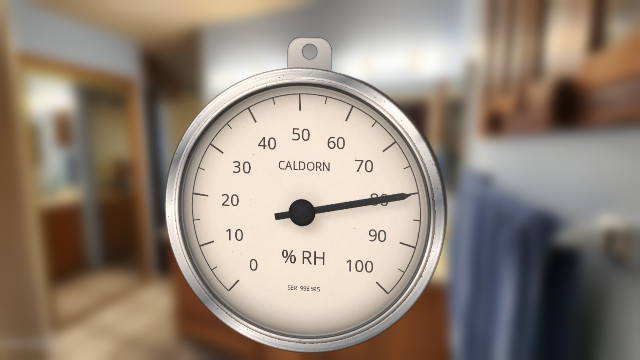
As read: **80** %
